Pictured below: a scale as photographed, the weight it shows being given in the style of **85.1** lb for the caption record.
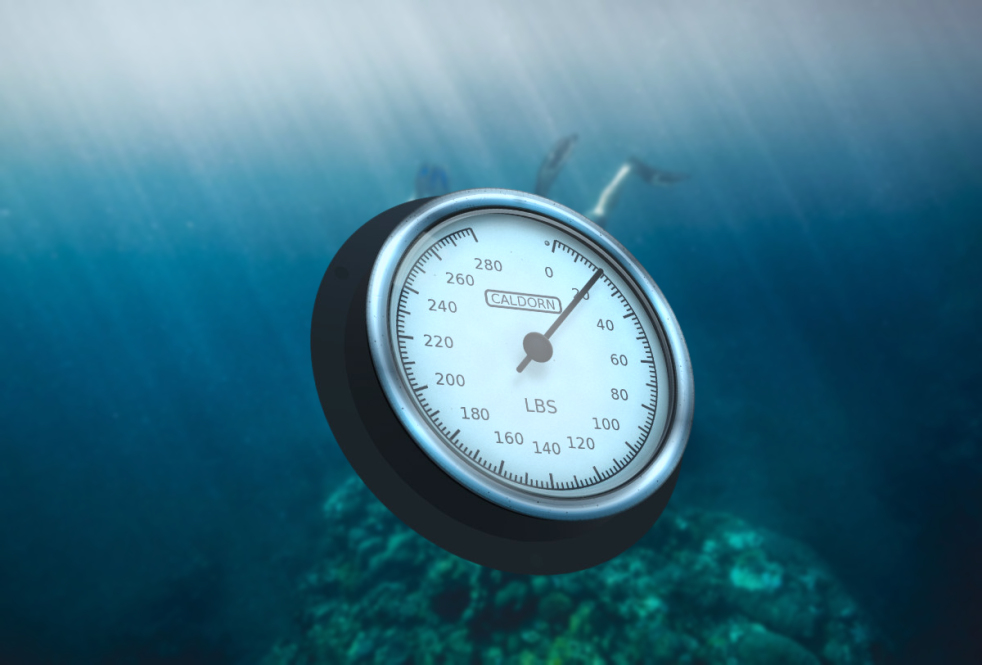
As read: **20** lb
